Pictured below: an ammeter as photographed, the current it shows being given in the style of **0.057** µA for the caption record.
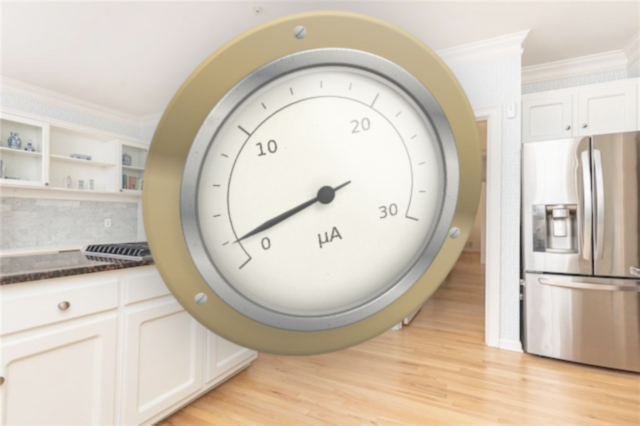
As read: **2** µA
